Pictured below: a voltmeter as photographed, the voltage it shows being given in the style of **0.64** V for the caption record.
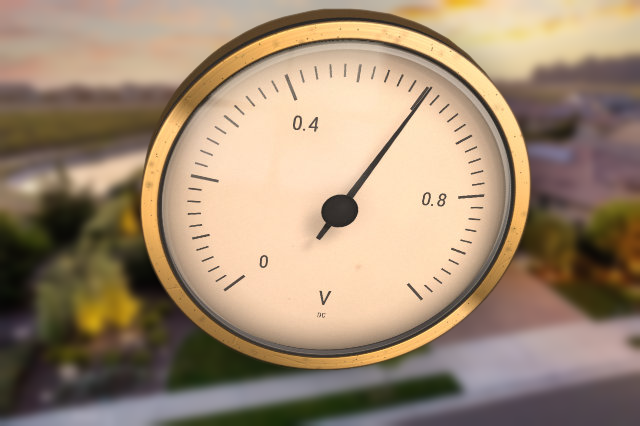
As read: **0.6** V
